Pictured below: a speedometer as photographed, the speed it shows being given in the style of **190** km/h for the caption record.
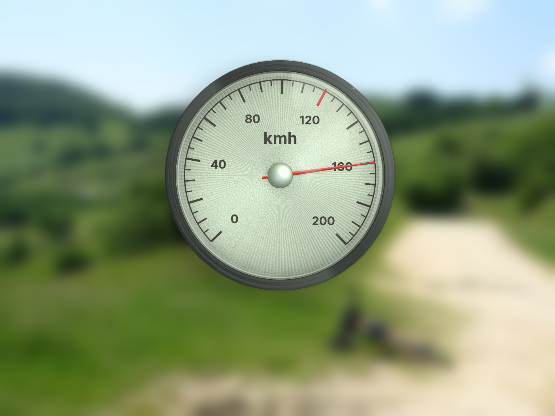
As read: **160** km/h
